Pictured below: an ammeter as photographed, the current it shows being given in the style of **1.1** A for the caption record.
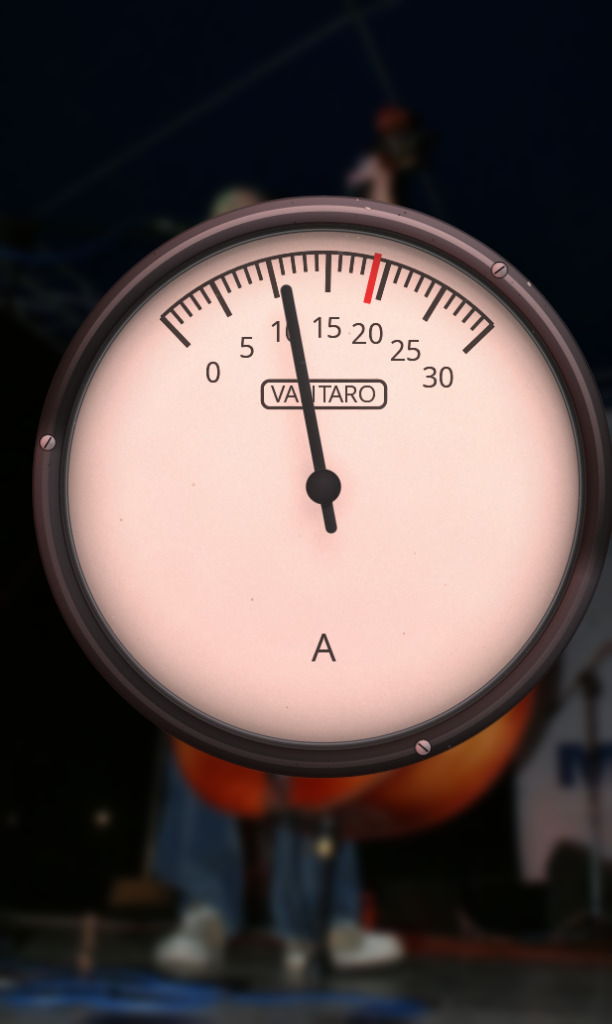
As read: **11** A
